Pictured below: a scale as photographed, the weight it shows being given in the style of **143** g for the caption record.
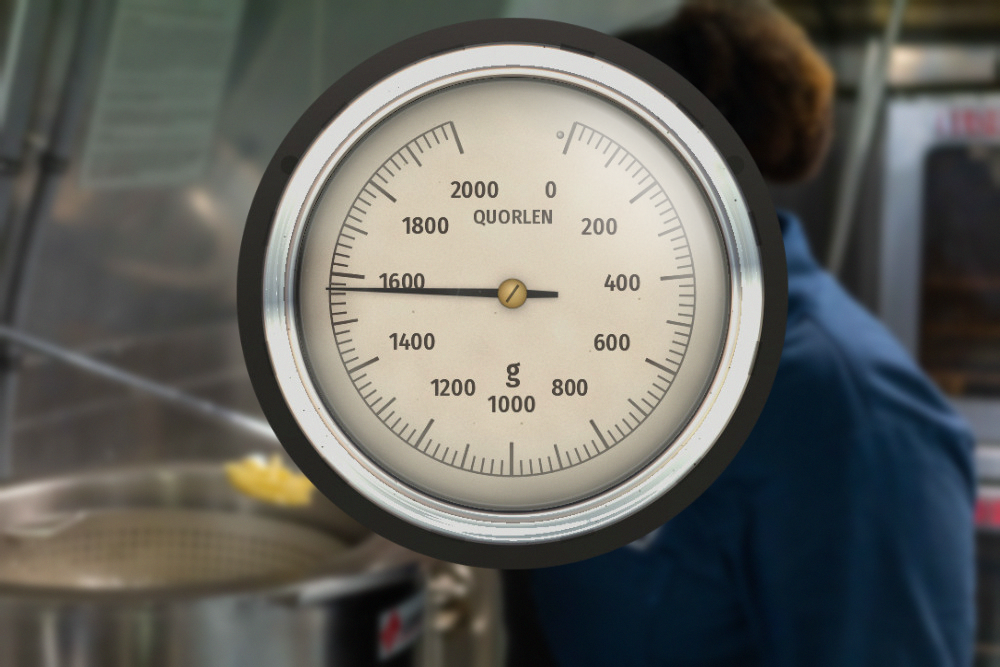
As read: **1570** g
